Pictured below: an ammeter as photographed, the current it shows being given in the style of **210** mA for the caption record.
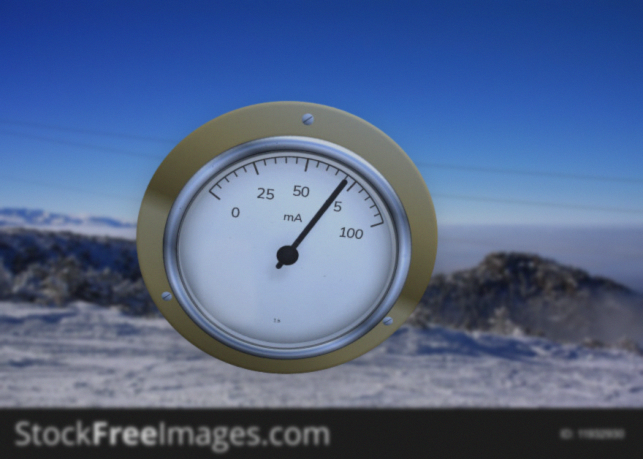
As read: **70** mA
